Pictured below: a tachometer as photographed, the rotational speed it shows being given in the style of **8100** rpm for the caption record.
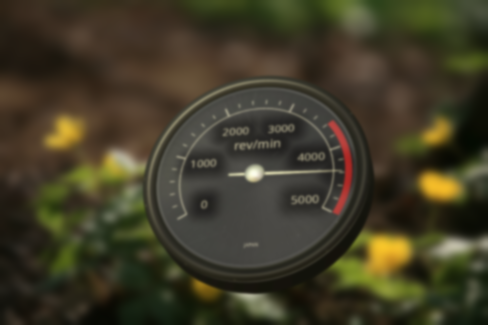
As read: **4400** rpm
